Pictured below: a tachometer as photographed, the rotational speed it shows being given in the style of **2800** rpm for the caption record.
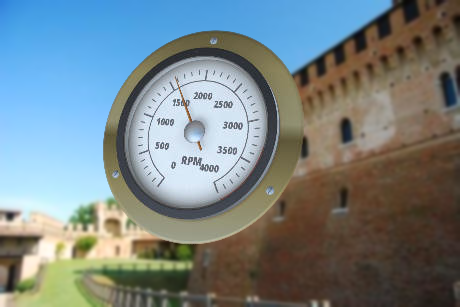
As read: **1600** rpm
